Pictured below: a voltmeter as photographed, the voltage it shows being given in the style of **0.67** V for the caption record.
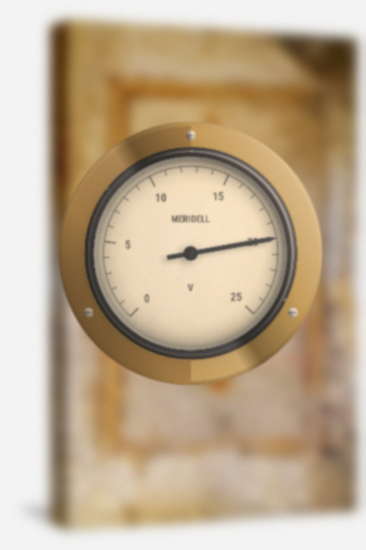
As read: **20** V
